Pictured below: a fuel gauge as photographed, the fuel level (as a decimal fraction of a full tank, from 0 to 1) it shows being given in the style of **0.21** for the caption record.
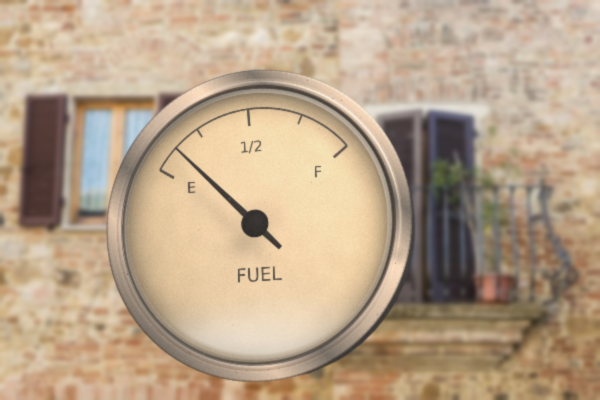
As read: **0.125**
